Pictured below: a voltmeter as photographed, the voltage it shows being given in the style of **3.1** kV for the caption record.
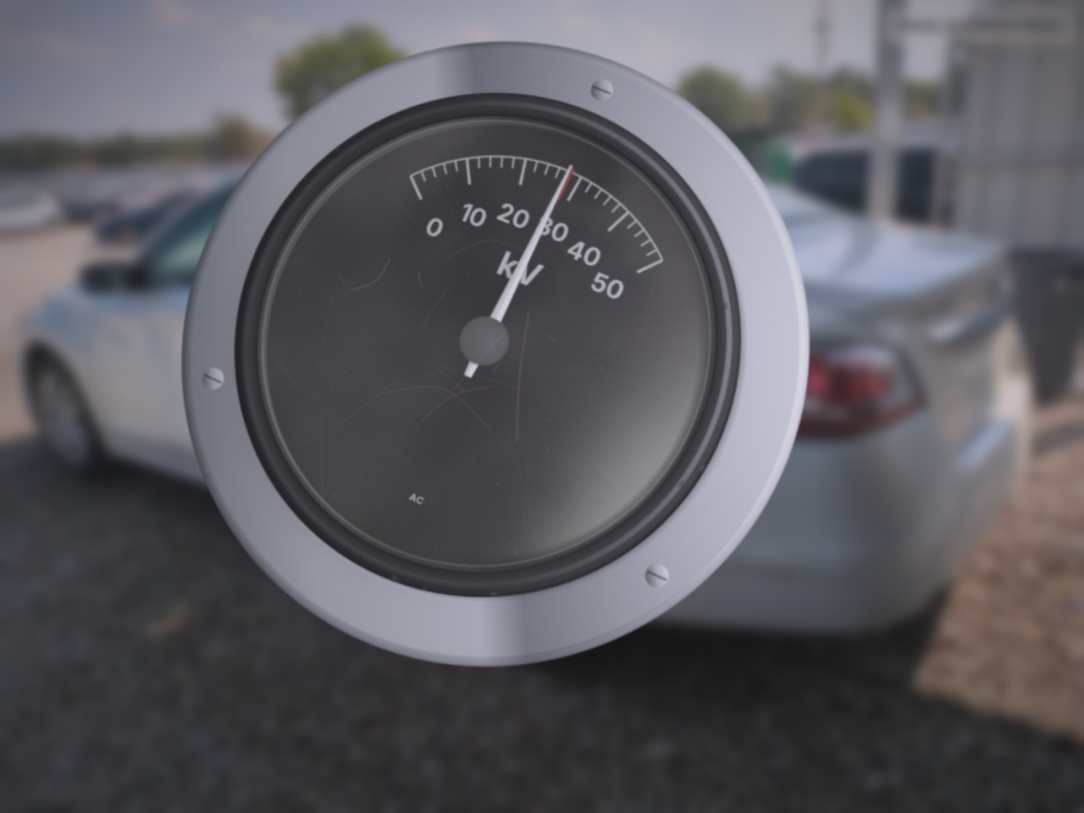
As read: **28** kV
